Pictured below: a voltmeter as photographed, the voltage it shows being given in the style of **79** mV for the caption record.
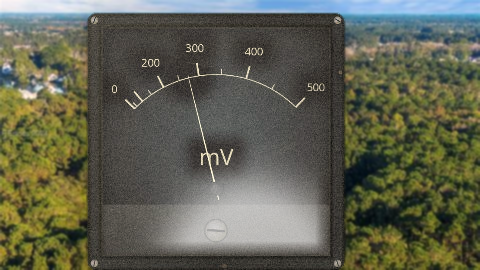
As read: **275** mV
